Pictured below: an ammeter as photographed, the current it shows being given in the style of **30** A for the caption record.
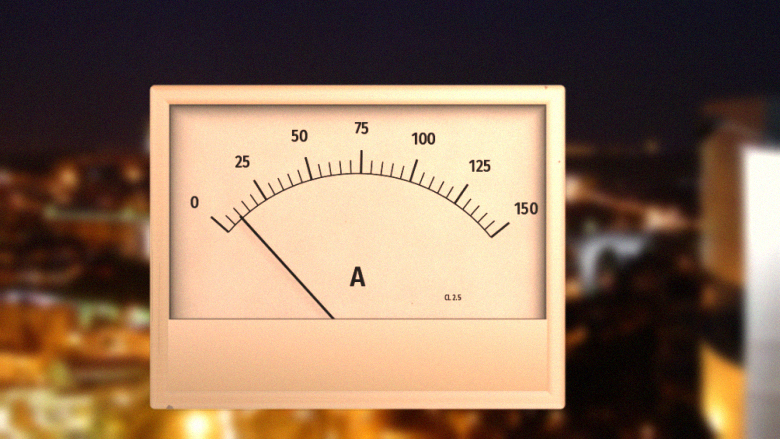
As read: **10** A
